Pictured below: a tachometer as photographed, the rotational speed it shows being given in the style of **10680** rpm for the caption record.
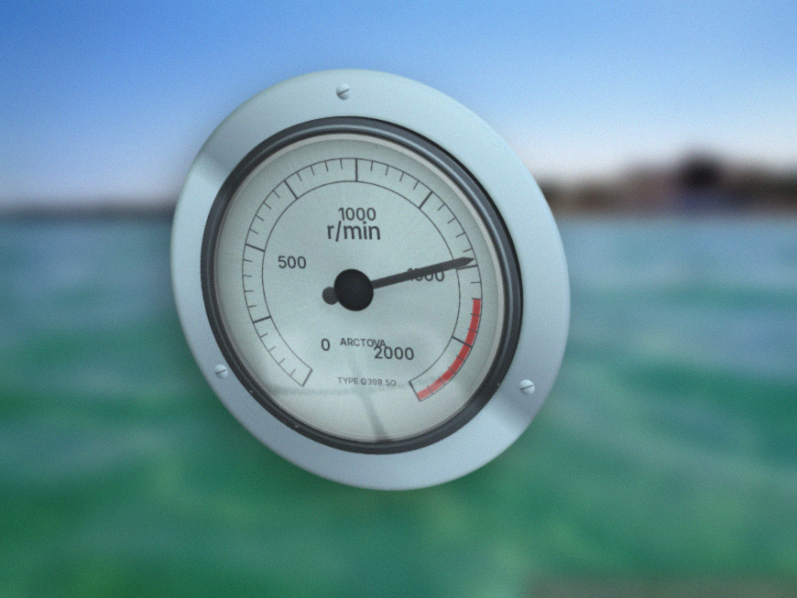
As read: **1475** rpm
